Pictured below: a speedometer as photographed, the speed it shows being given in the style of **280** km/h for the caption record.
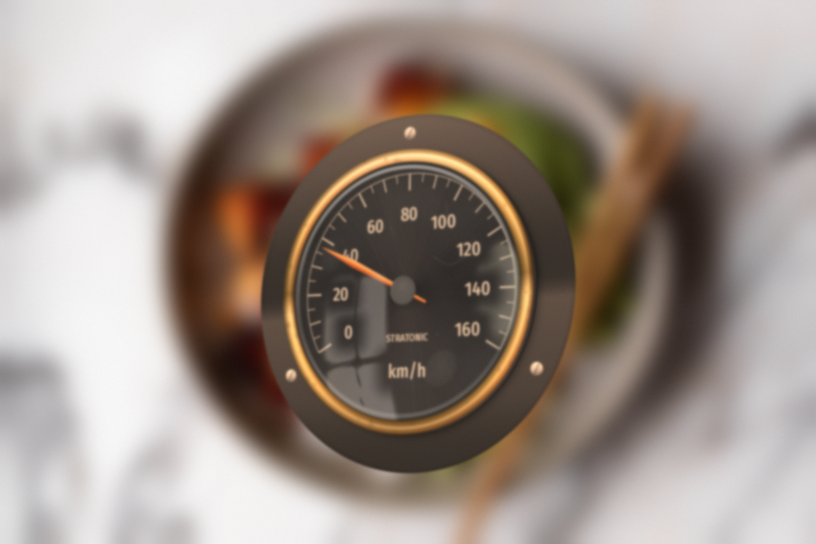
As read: **37.5** km/h
